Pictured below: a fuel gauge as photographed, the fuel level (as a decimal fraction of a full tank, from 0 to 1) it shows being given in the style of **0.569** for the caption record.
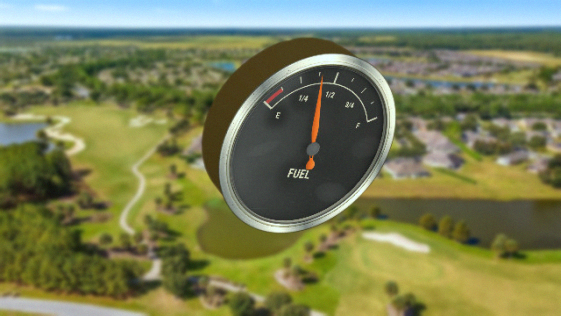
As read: **0.375**
